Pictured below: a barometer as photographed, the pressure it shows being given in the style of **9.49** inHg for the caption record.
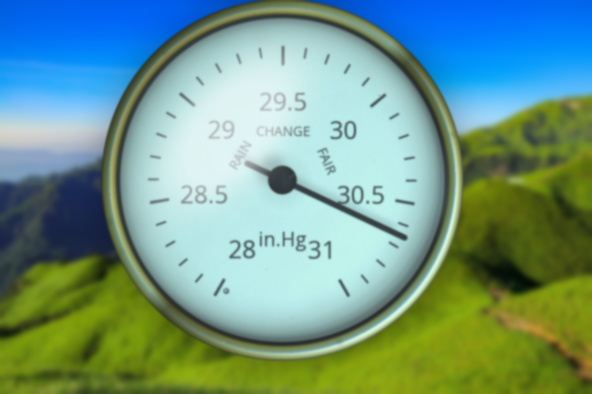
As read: **30.65** inHg
